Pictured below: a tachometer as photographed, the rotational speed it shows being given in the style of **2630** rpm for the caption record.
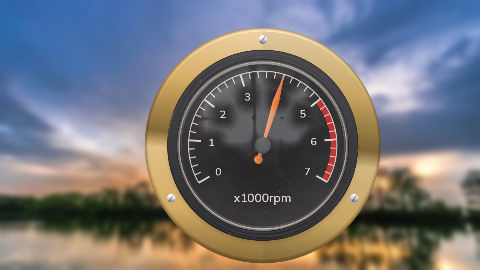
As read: **4000** rpm
